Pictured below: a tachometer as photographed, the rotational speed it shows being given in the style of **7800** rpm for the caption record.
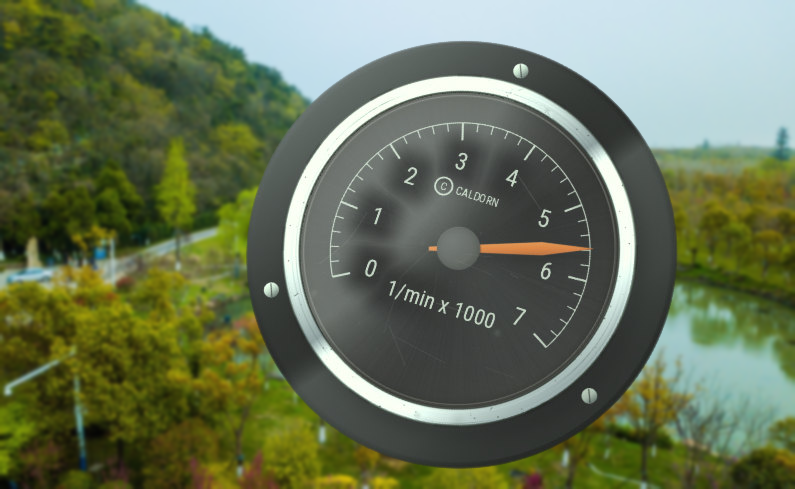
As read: **5600** rpm
